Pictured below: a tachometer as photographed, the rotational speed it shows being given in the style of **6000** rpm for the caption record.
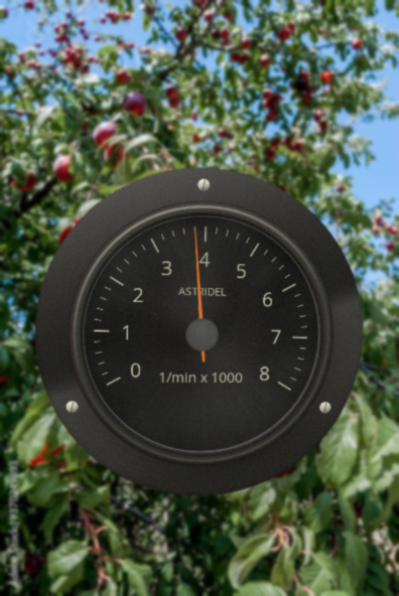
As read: **3800** rpm
